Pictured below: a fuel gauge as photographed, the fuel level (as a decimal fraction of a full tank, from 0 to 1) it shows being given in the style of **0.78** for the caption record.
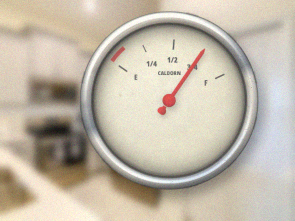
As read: **0.75**
